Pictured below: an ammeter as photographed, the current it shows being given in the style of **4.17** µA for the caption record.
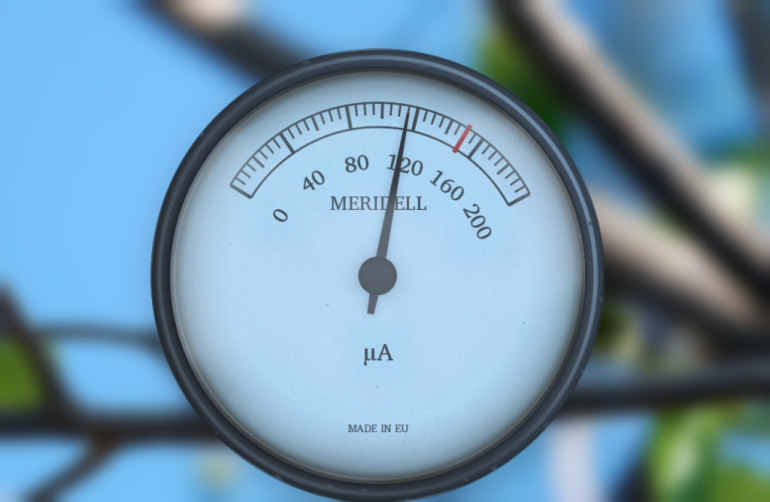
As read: **115** µA
